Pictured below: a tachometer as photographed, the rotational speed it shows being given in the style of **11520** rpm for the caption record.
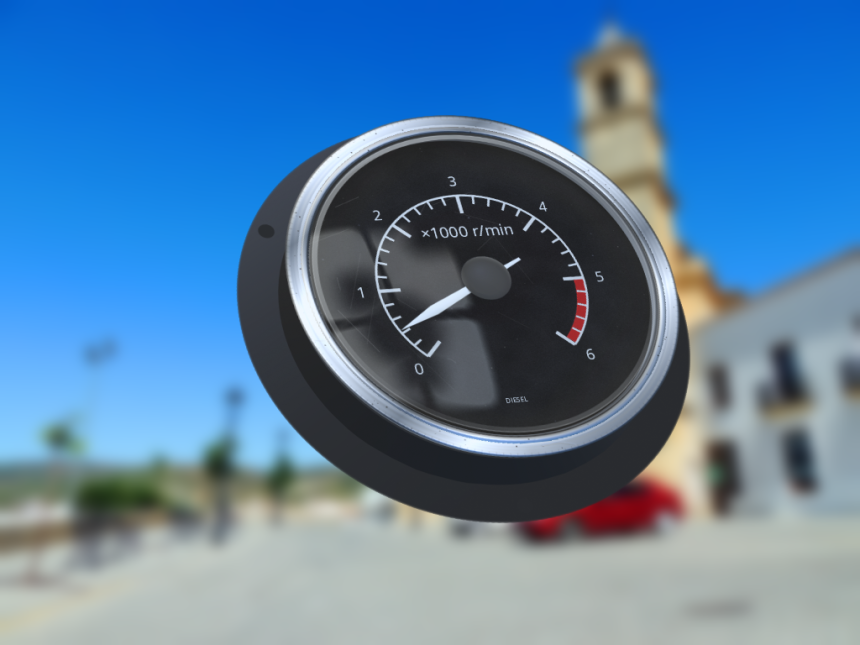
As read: **400** rpm
